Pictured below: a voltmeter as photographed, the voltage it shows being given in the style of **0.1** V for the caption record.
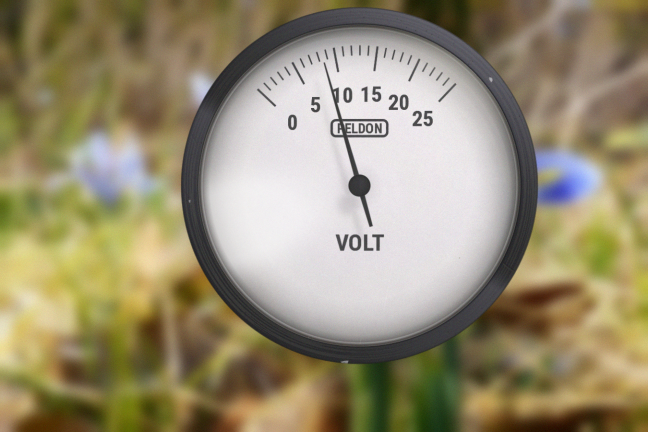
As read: **8.5** V
